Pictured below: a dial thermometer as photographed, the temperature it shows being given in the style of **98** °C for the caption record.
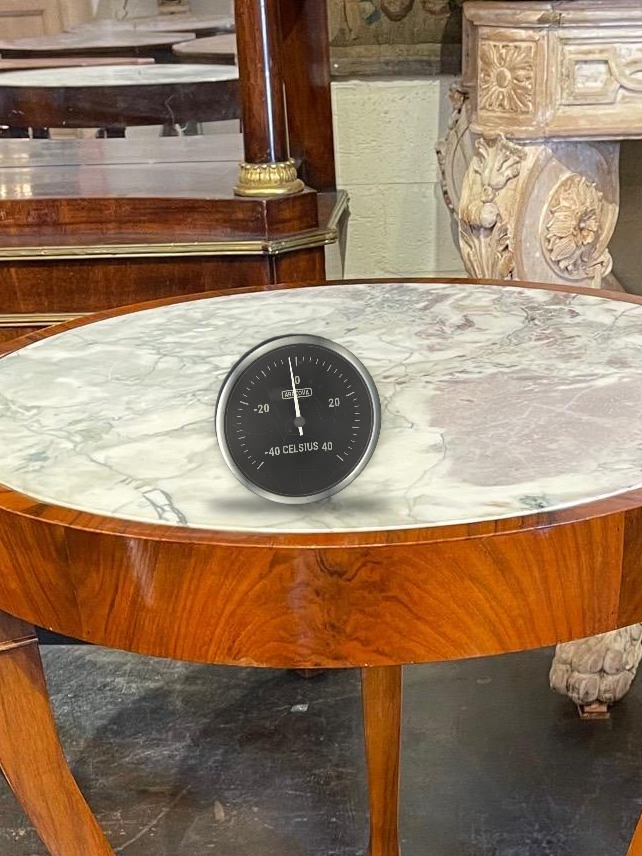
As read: **-2** °C
